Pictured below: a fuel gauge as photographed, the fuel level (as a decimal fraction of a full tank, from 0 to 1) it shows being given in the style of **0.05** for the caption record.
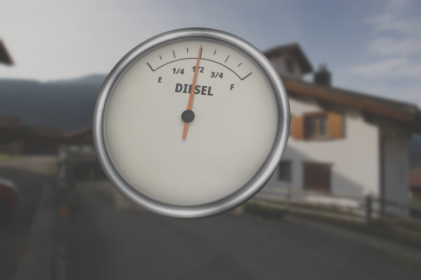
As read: **0.5**
